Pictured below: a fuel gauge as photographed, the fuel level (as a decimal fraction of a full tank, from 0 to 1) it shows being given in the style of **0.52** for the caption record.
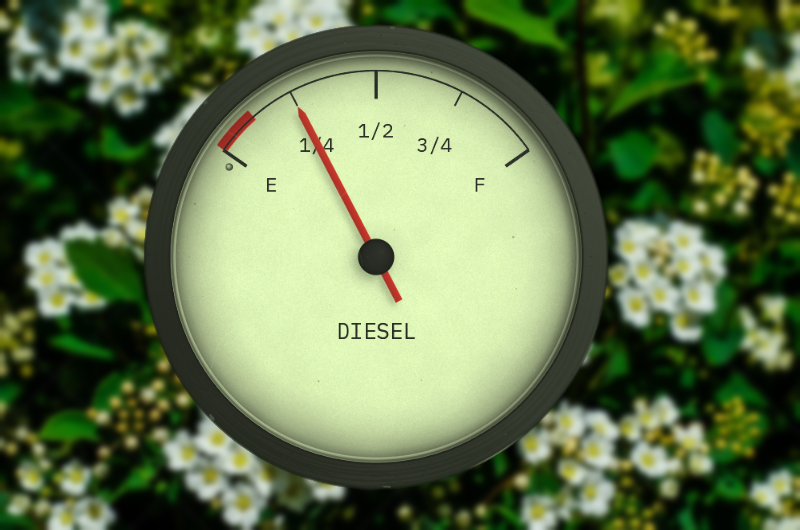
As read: **0.25**
